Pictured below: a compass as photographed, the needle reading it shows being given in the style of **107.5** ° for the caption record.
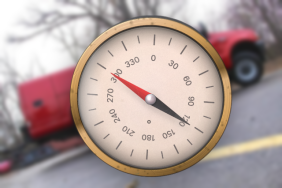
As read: **300** °
